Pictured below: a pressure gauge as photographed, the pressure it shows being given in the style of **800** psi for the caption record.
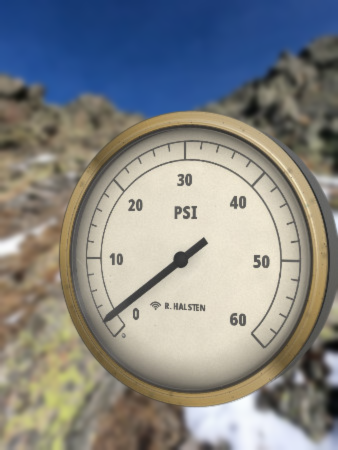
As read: **2** psi
